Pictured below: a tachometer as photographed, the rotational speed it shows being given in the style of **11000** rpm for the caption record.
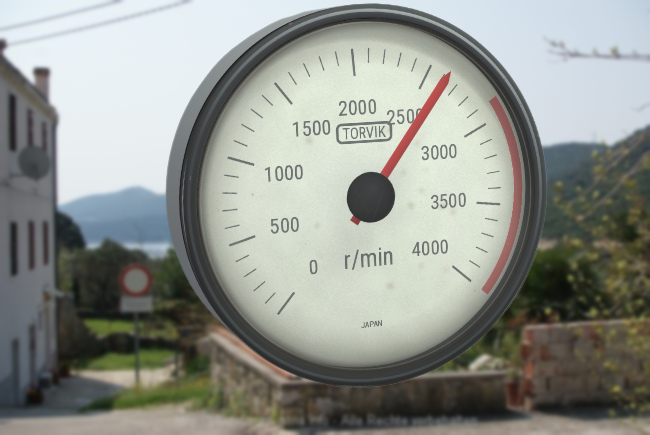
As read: **2600** rpm
